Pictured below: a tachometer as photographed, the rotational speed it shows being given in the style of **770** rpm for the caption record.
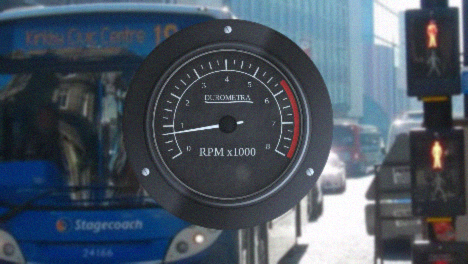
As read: **750** rpm
